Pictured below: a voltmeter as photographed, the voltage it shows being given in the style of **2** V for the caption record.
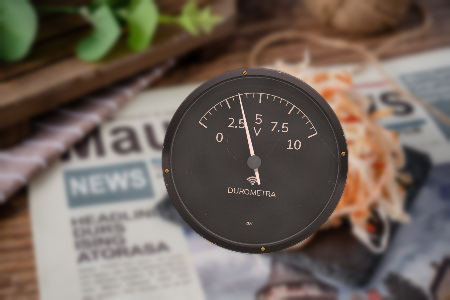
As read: **3.5** V
